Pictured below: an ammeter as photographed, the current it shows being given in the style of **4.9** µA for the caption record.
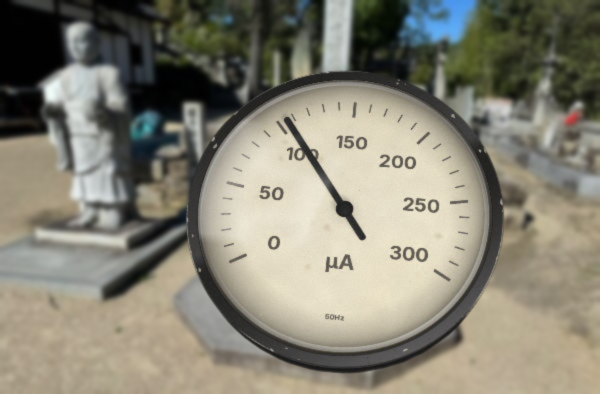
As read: **105** µA
